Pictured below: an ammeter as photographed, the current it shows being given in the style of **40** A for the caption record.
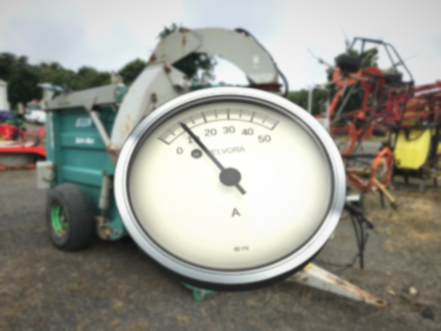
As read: **10** A
